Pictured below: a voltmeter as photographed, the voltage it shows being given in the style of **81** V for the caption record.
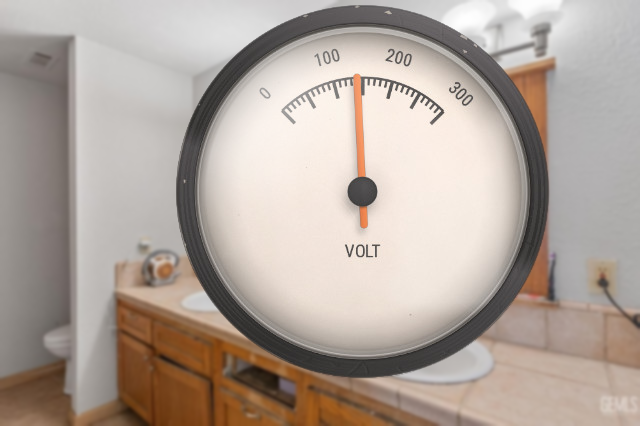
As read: **140** V
